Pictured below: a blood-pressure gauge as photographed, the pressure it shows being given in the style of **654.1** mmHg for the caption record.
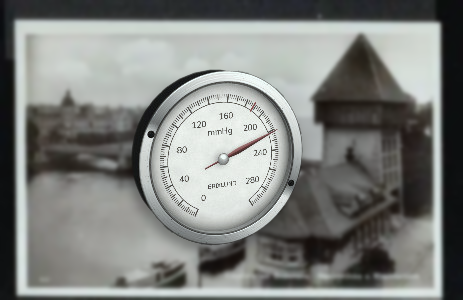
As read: **220** mmHg
